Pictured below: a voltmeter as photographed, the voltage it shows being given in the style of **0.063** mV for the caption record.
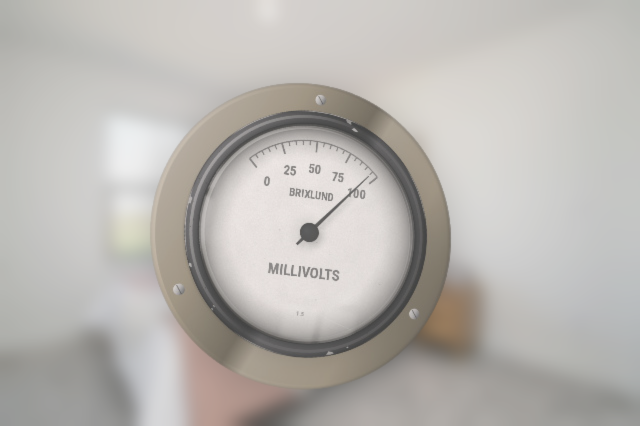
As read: **95** mV
